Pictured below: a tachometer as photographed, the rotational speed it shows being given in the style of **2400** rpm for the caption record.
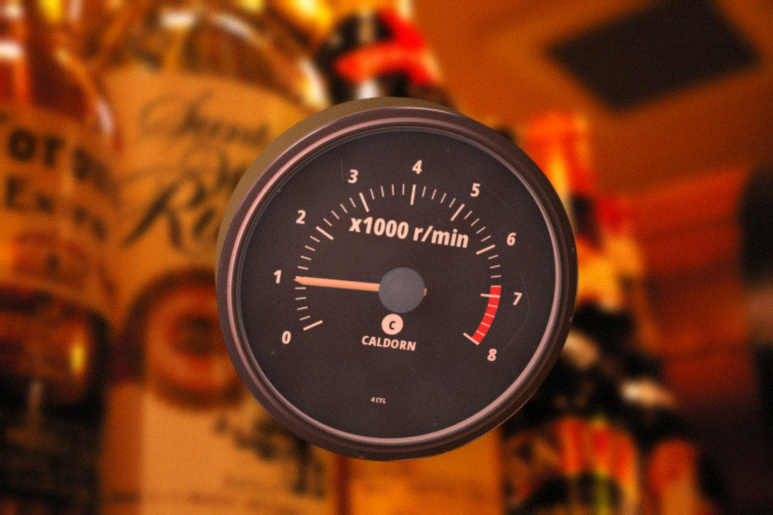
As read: **1000** rpm
